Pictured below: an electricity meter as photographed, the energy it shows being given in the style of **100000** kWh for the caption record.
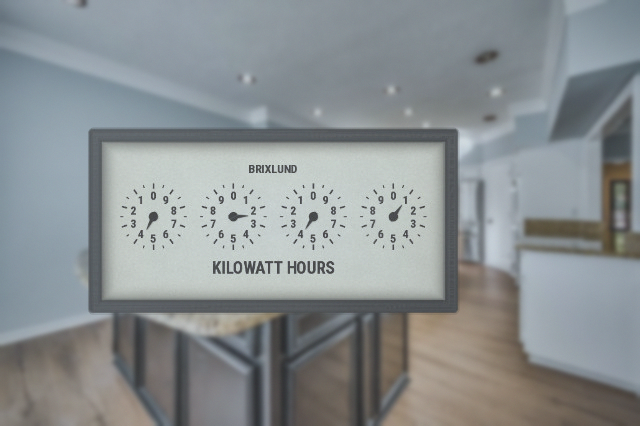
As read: **4241** kWh
